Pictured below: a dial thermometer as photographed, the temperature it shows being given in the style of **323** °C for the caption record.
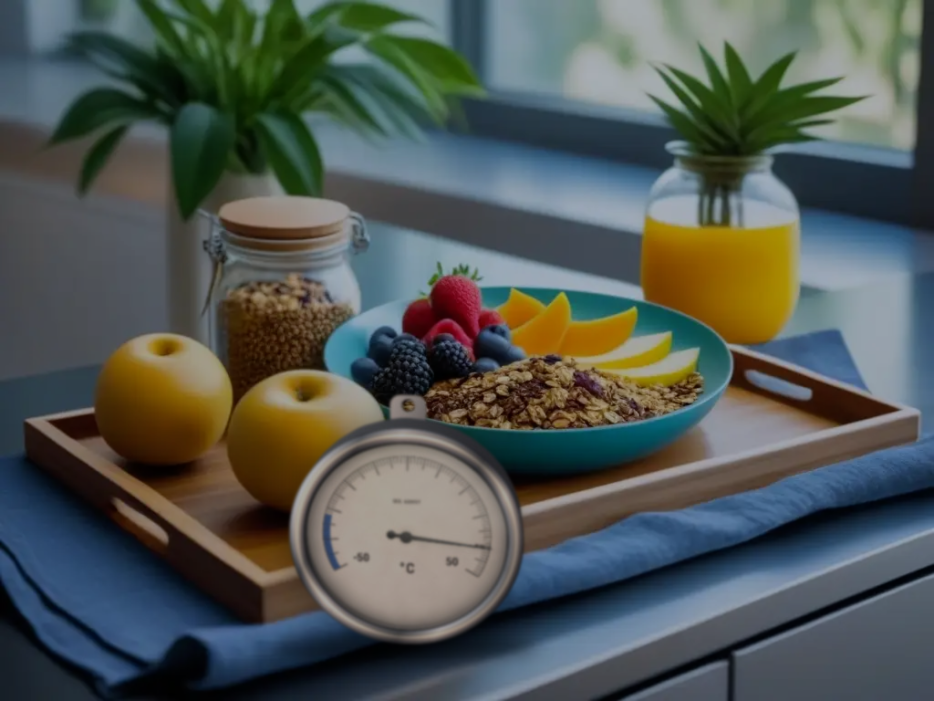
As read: **40** °C
